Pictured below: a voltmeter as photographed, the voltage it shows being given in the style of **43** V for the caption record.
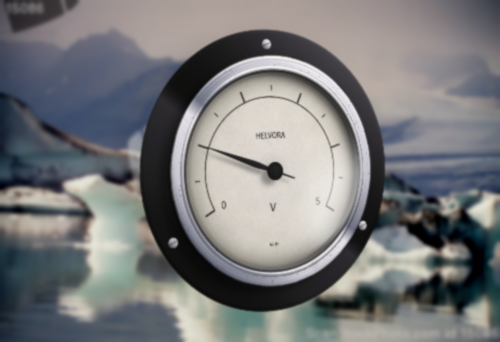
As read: **1** V
